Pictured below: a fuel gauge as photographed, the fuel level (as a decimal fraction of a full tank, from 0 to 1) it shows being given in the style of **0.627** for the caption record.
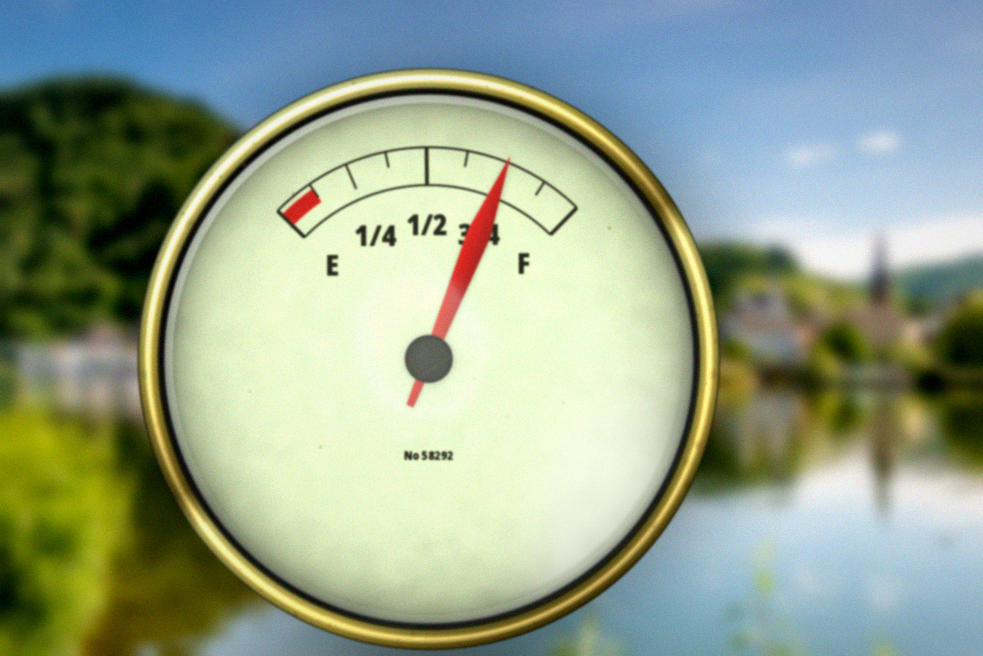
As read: **0.75**
